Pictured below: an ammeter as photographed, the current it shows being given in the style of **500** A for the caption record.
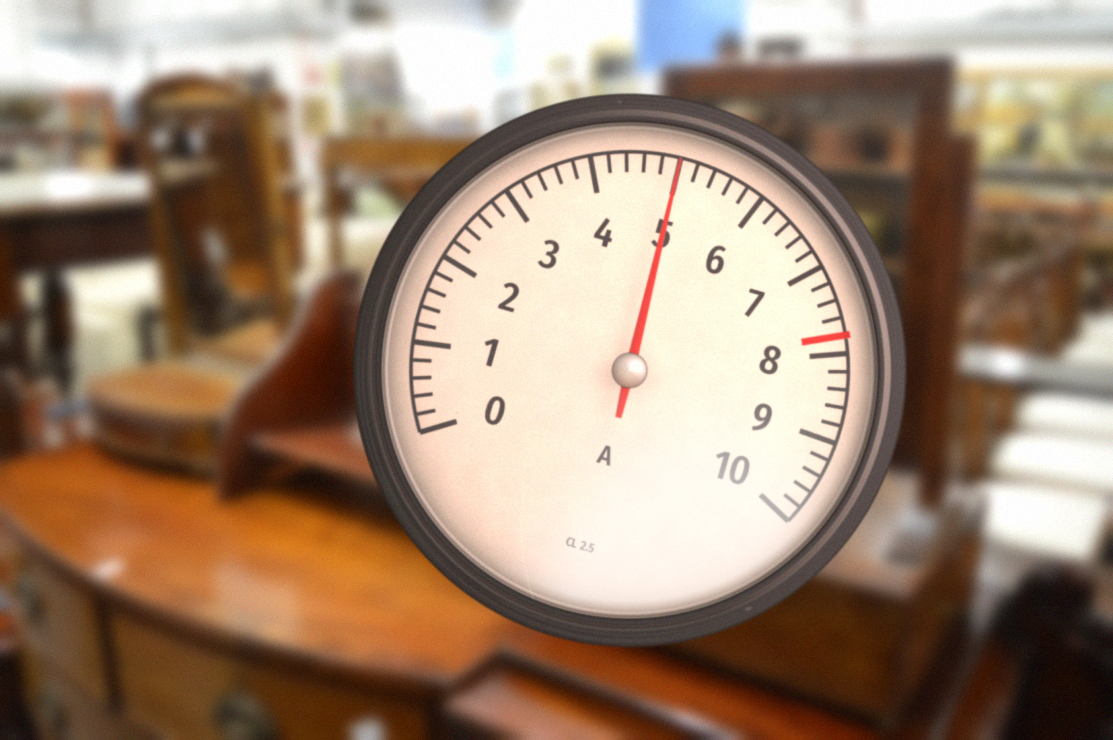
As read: **5** A
